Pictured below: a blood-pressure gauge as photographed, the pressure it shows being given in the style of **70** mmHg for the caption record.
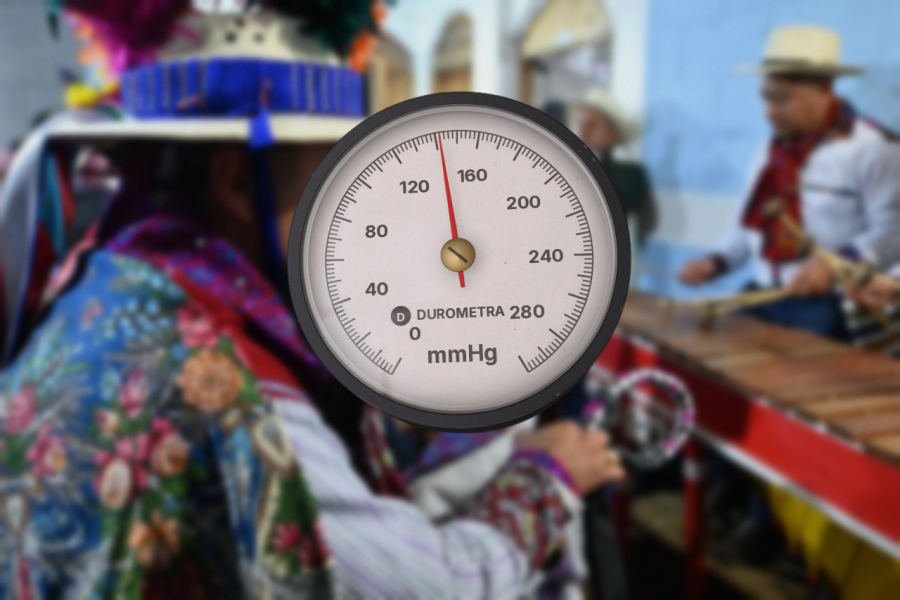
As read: **142** mmHg
